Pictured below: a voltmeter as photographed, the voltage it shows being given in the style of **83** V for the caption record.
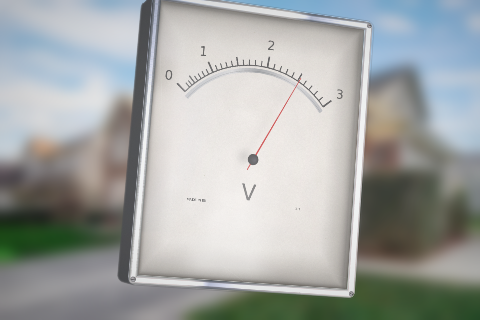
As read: **2.5** V
